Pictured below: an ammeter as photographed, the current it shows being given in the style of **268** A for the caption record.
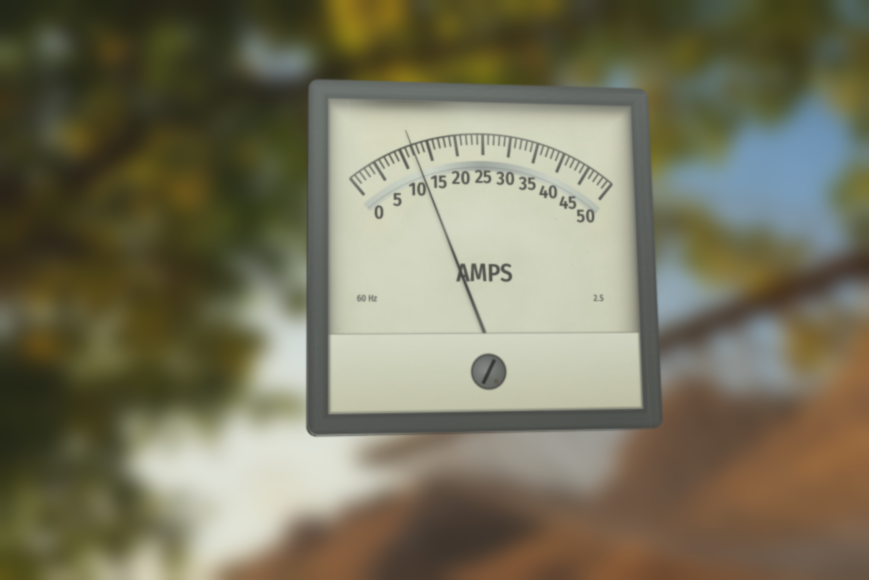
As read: **12** A
